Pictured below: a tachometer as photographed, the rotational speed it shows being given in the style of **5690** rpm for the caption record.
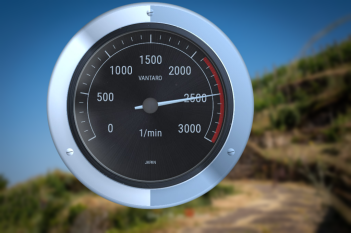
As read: **2500** rpm
